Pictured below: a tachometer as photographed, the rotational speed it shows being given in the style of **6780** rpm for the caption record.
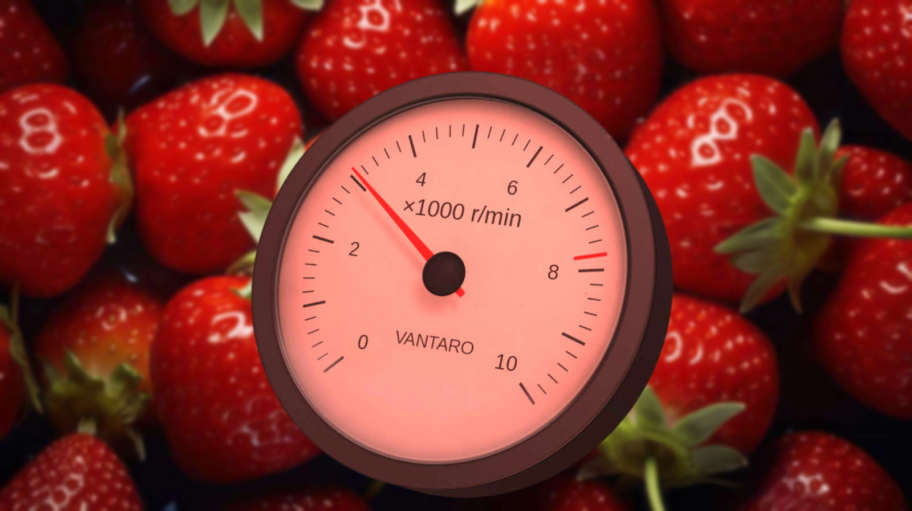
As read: **3100** rpm
